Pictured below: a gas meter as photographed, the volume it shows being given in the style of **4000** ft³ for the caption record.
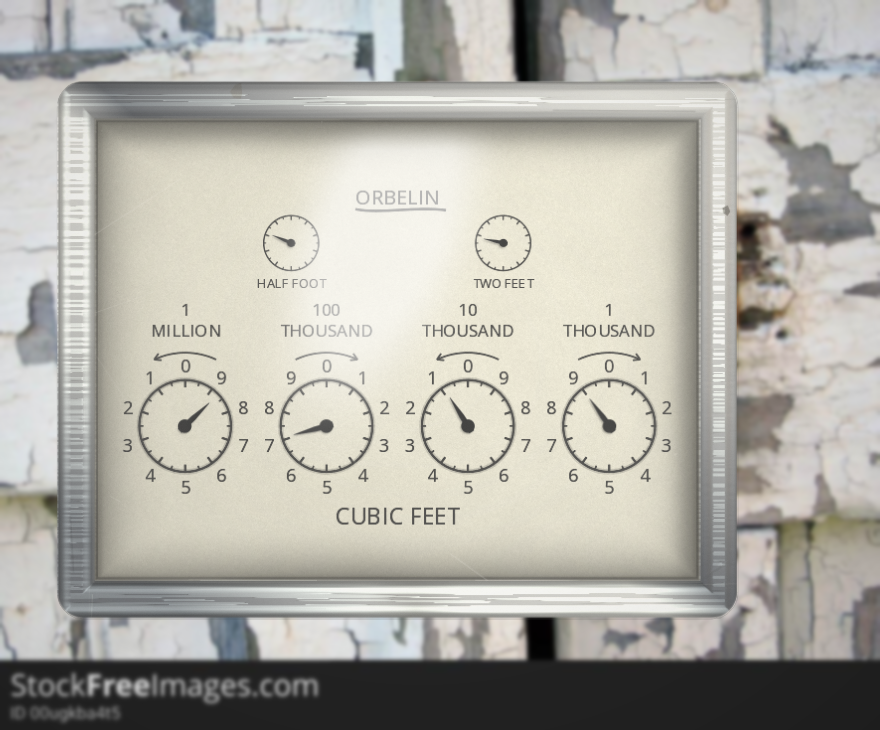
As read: **870900** ft³
